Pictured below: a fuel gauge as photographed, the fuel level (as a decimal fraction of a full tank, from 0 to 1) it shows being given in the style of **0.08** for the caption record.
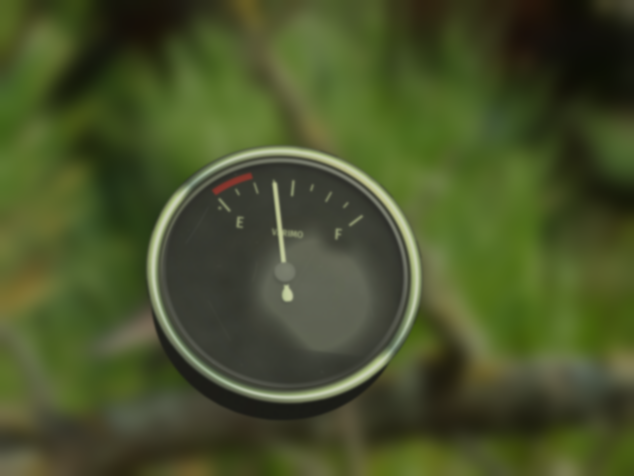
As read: **0.375**
